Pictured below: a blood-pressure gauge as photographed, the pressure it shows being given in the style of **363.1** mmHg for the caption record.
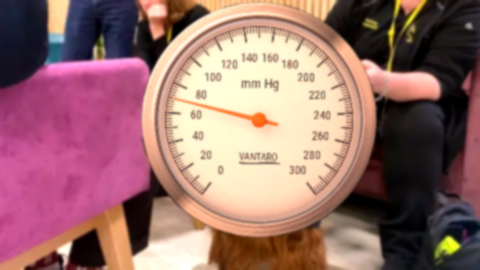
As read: **70** mmHg
